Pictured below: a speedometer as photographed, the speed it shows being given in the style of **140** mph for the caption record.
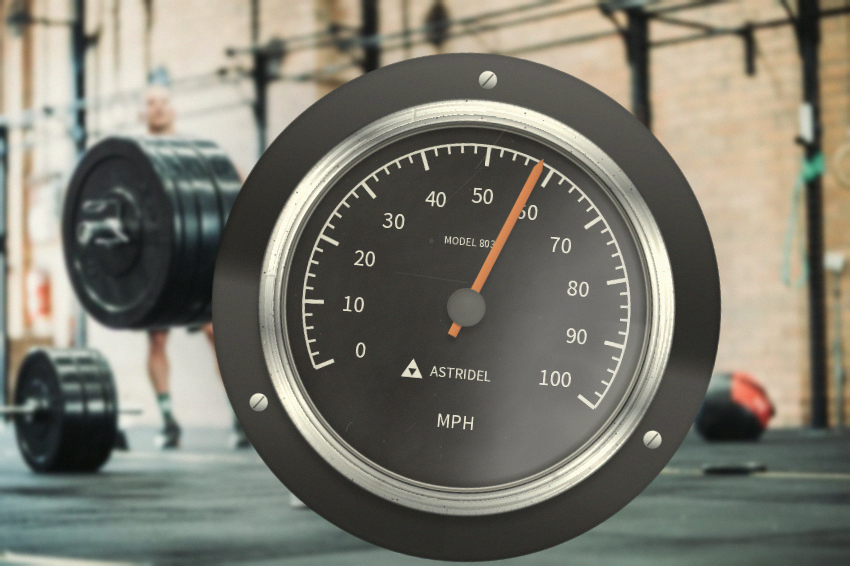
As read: **58** mph
